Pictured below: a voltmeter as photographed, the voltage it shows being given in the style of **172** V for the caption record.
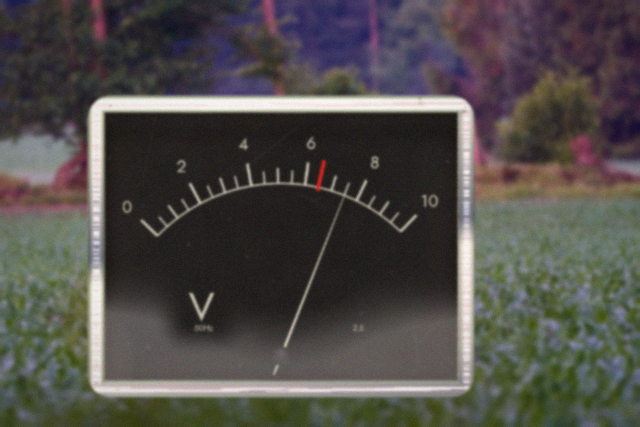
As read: **7.5** V
